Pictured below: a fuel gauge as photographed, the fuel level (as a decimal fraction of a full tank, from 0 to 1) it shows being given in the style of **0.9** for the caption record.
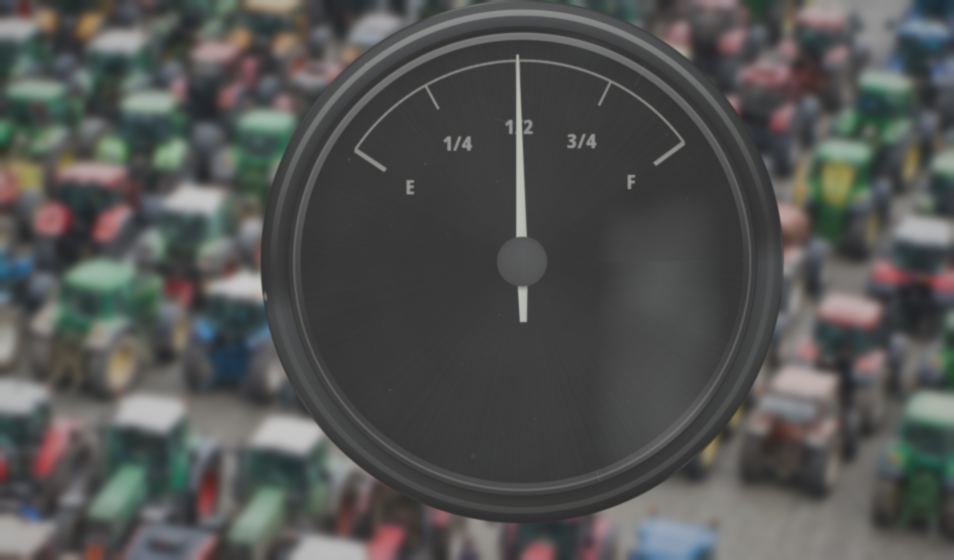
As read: **0.5**
